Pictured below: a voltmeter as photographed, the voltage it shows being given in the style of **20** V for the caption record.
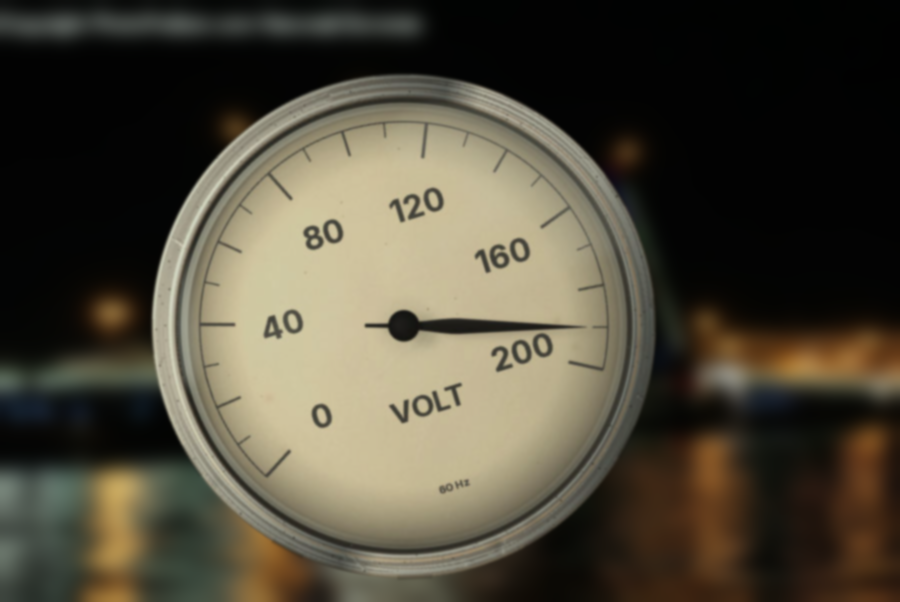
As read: **190** V
